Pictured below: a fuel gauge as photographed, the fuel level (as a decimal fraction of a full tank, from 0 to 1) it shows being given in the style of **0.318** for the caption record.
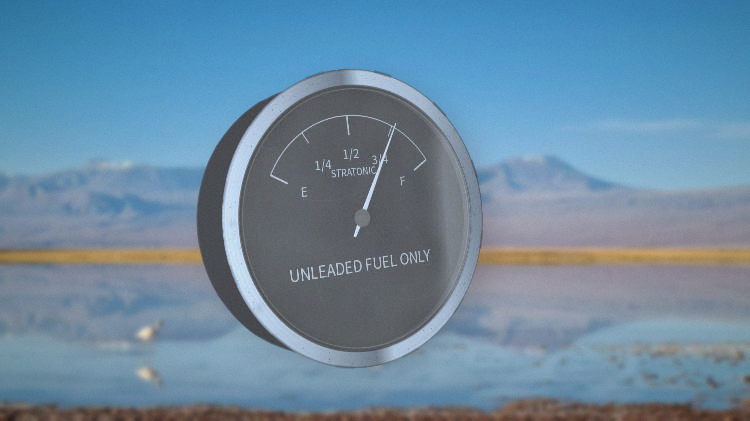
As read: **0.75**
